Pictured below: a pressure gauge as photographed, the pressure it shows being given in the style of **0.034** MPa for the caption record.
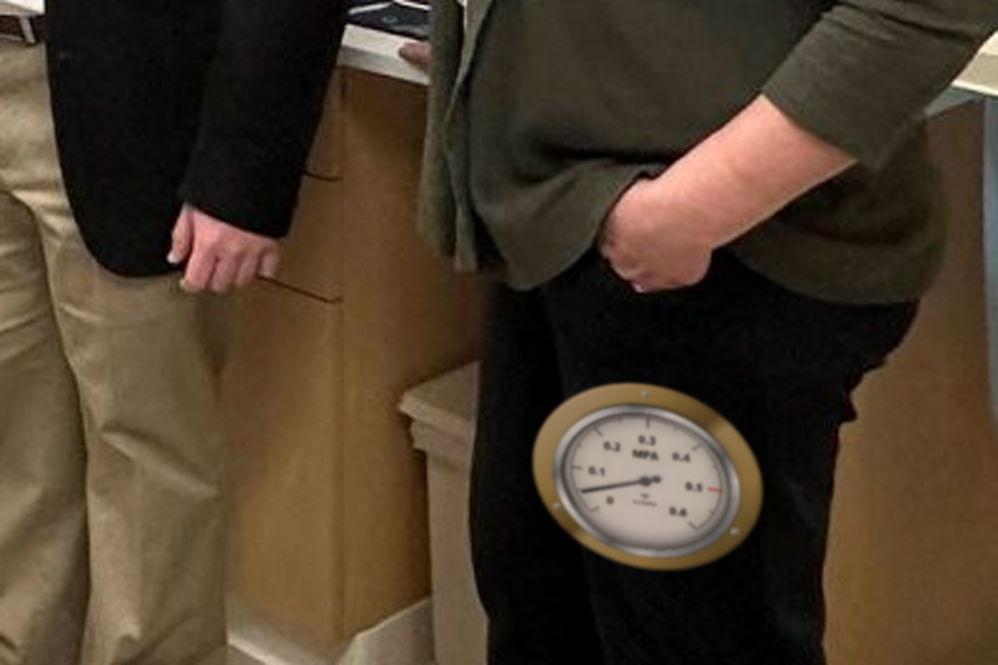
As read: **0.05** MPa
